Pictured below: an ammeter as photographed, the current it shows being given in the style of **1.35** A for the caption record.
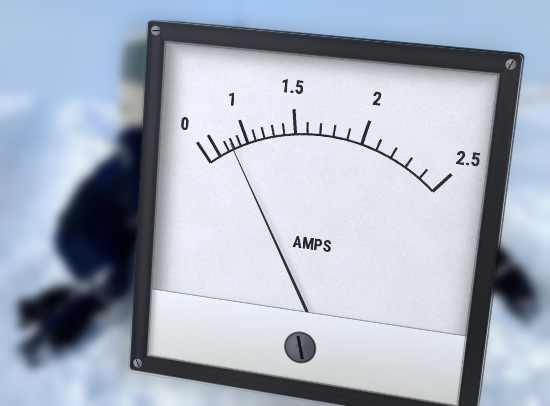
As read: **0.8** A
